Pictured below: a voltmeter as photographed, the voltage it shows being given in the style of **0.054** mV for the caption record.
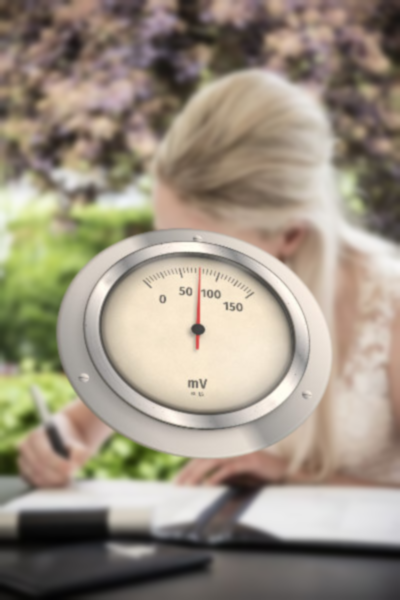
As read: **75** mV
